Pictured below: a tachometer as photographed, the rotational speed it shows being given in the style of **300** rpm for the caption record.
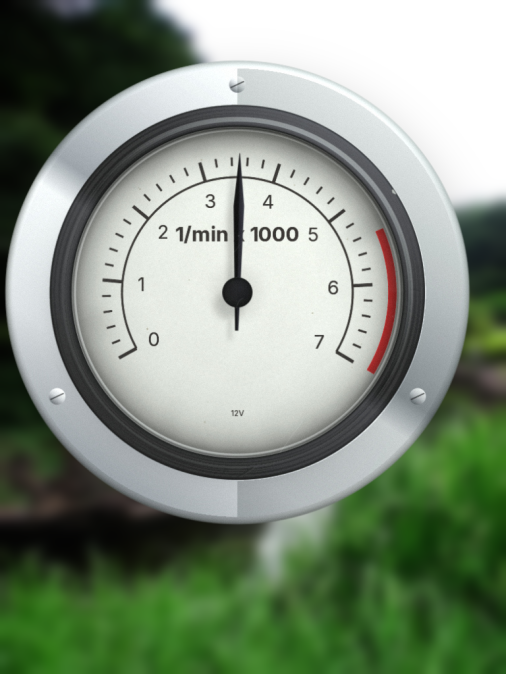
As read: **3500** rpm
